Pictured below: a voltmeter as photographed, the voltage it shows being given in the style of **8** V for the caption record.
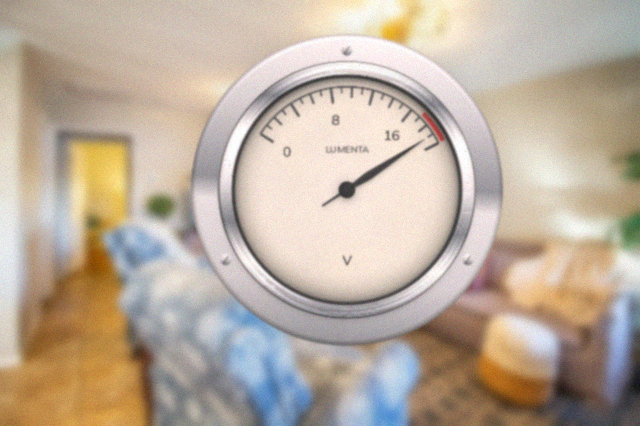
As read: **19** V
